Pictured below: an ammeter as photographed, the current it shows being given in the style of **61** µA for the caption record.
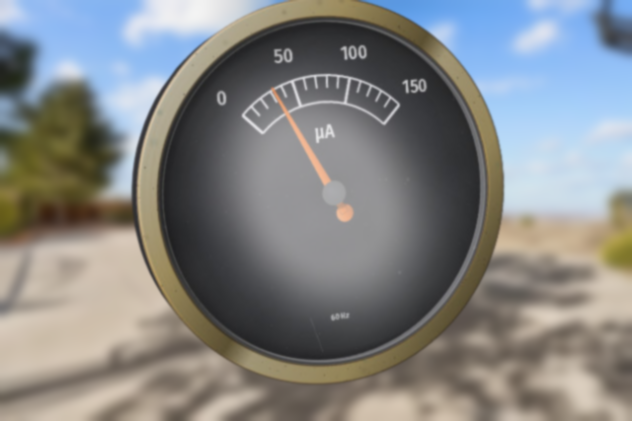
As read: **30** µA
